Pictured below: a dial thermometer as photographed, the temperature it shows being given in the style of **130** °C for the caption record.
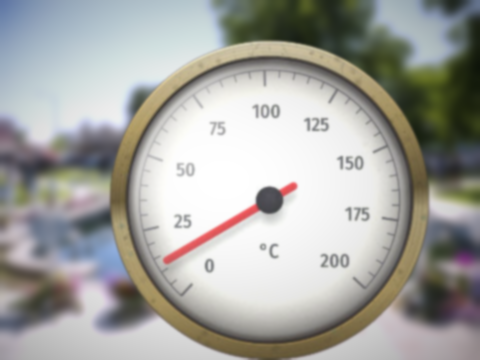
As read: **12.5** °C
